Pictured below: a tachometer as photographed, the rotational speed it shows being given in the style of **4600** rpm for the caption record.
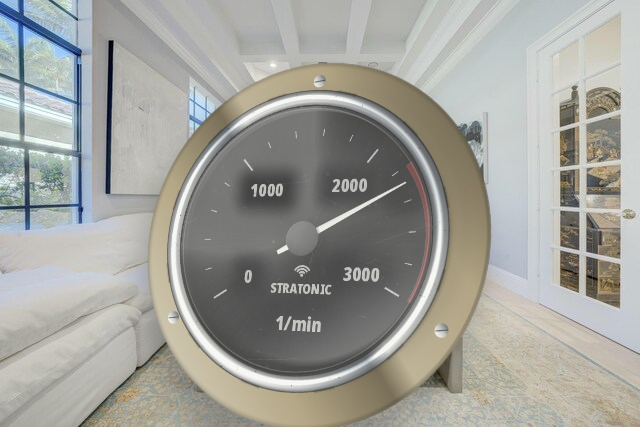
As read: **2300** rpm
